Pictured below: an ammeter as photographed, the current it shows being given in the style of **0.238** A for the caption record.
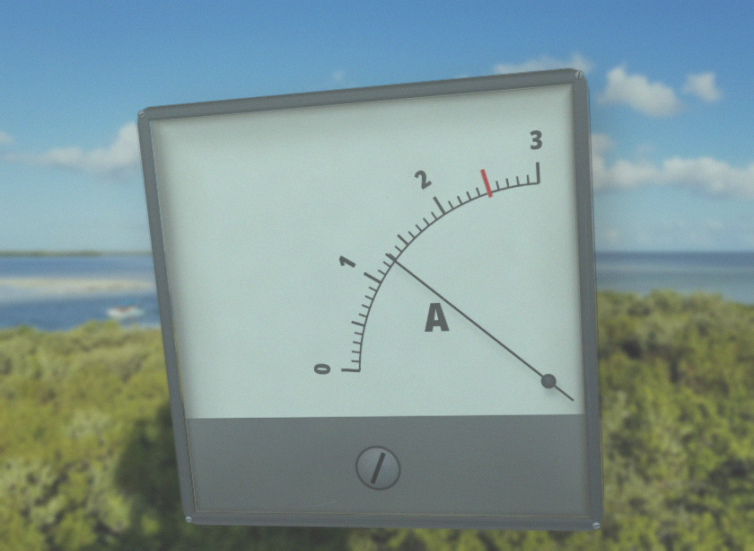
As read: **1.3** A
